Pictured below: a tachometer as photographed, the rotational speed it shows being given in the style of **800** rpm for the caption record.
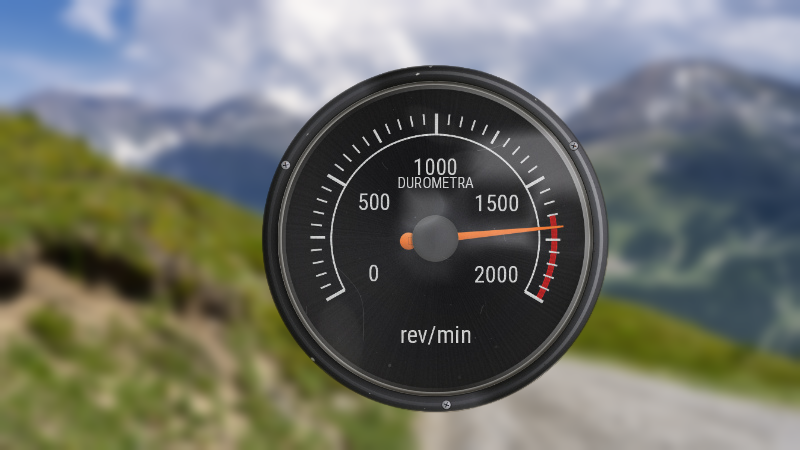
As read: **1700** rpm
